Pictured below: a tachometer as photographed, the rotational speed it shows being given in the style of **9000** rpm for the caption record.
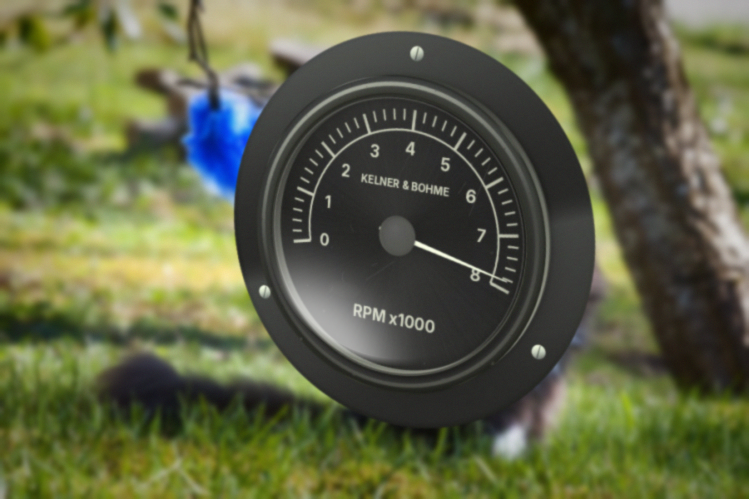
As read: **7800** rpm
